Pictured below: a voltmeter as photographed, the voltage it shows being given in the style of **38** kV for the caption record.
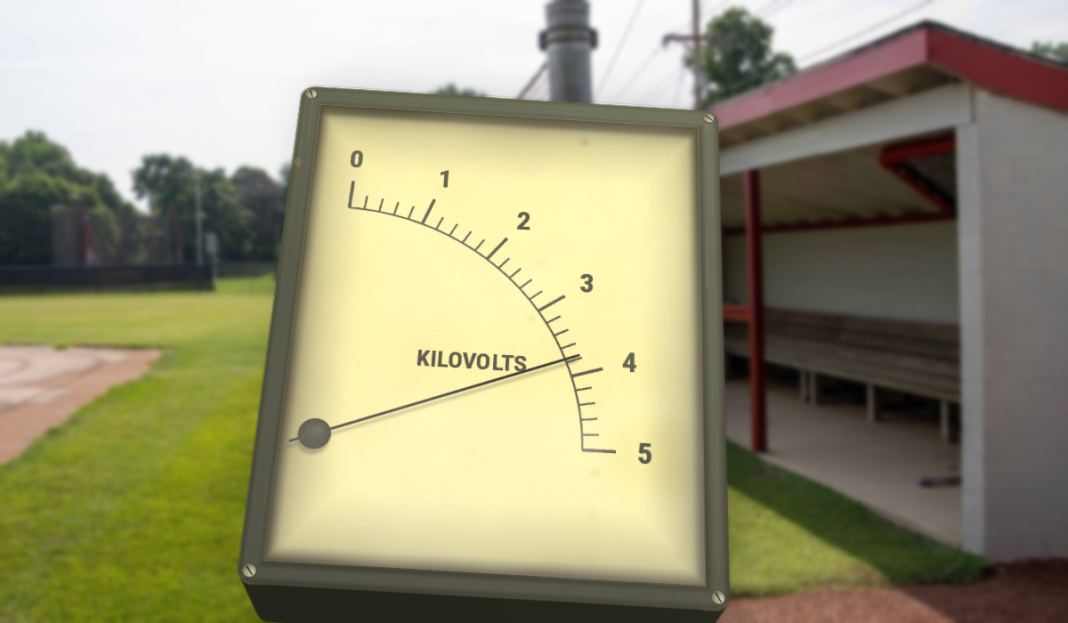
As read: **3.8** kV
